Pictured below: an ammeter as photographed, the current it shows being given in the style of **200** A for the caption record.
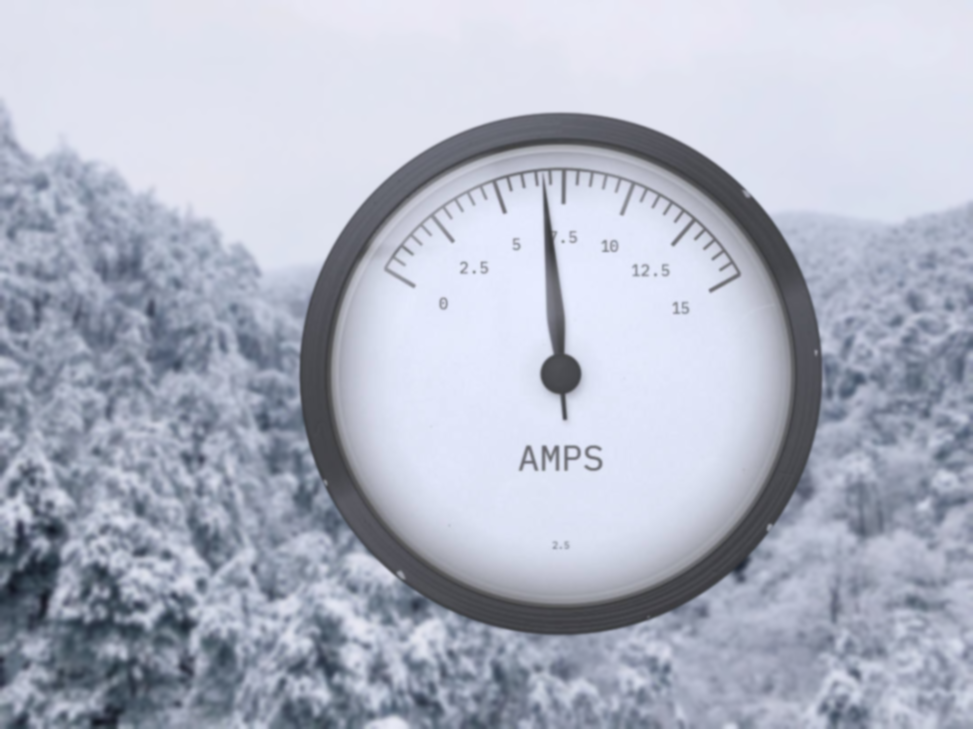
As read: **6.75** A
